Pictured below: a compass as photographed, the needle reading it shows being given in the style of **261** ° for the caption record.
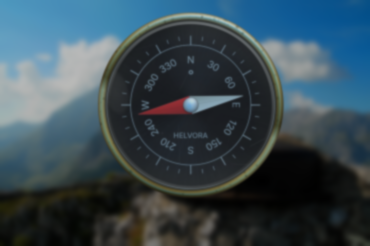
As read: **260** °
